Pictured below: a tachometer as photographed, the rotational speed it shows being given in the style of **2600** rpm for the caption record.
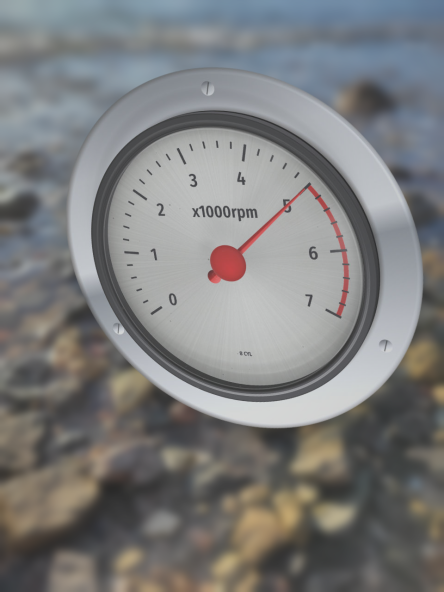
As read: **5000** rpm
